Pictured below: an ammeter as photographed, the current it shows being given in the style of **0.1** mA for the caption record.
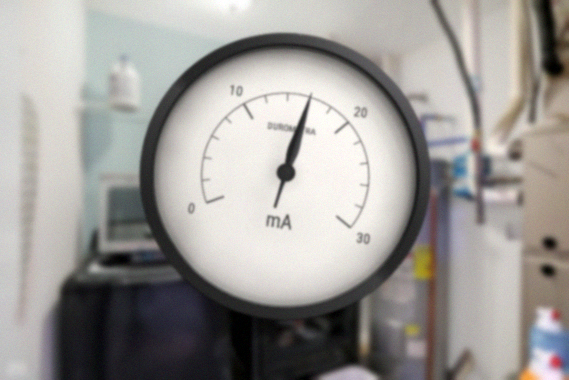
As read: **16** mA
